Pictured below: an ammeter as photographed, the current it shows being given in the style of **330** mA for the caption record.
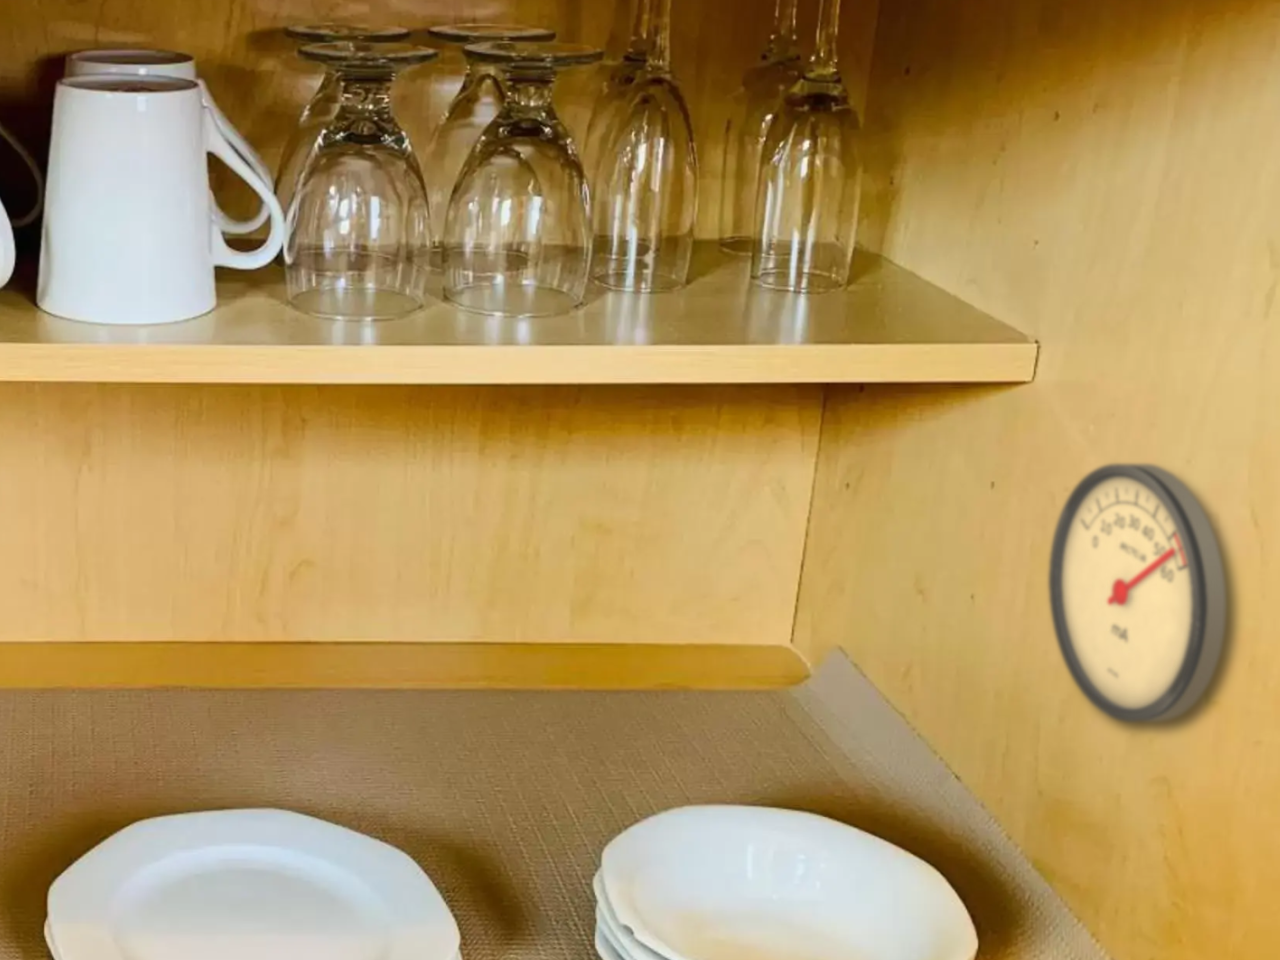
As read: **55** mA
